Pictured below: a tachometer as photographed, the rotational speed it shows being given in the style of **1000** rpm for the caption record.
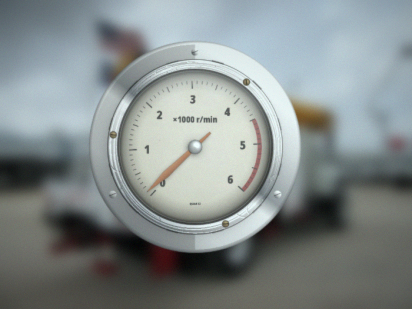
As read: **100** rpm
